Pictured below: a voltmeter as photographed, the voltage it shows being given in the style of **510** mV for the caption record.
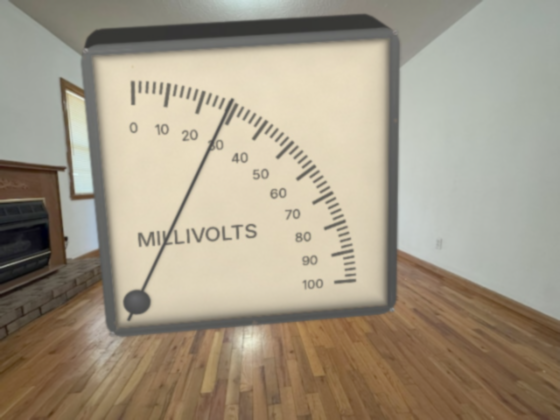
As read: **28** mV
